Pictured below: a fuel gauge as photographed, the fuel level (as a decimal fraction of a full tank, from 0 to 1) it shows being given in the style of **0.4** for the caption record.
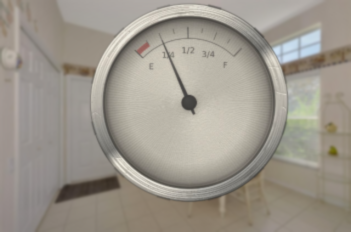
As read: **0.25**
